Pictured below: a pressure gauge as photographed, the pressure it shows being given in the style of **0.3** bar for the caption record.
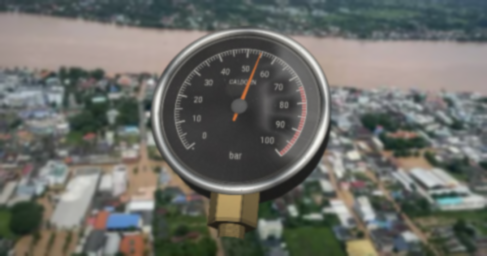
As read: **55** bar
